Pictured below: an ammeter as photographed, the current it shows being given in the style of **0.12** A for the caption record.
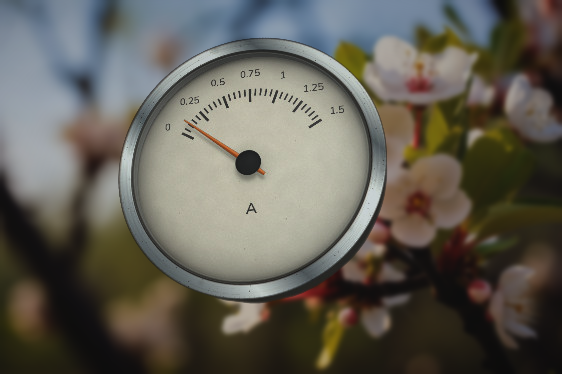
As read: **0.1** A
